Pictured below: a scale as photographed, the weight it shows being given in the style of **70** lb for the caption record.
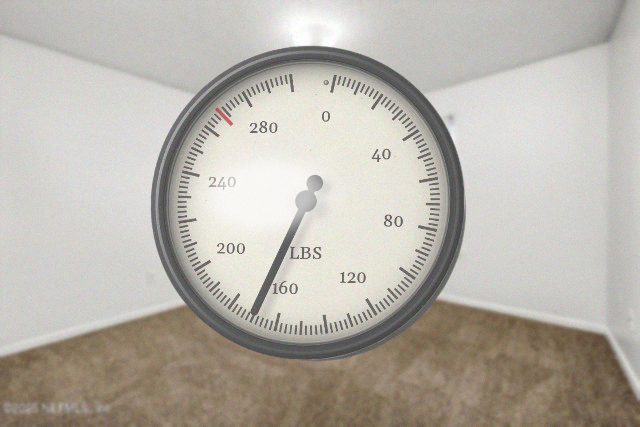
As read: **170** lb
